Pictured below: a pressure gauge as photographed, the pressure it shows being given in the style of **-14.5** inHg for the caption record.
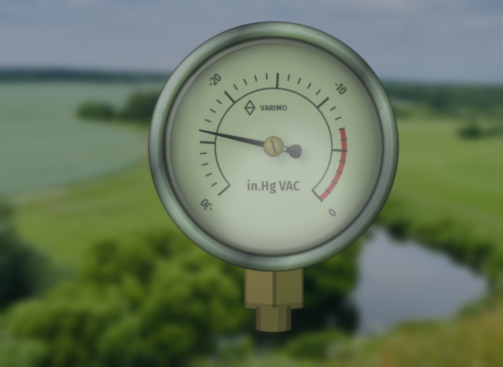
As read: **-24** inHg
